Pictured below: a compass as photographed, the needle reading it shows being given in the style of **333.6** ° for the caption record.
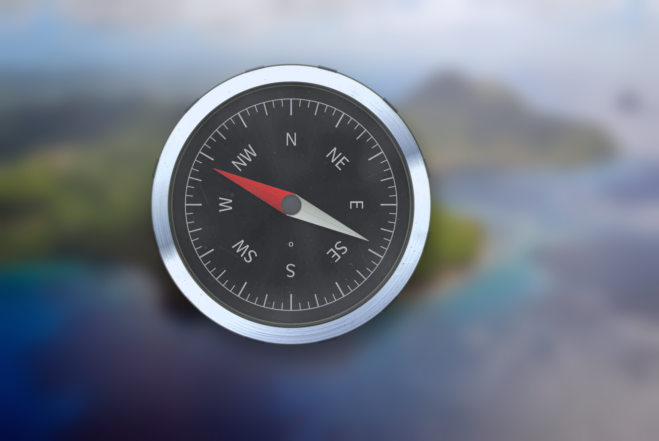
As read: **295** °
